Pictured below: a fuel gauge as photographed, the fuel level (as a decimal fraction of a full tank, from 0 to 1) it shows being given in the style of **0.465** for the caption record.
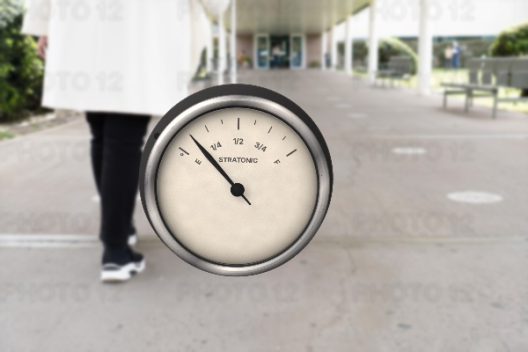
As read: **0.125**
